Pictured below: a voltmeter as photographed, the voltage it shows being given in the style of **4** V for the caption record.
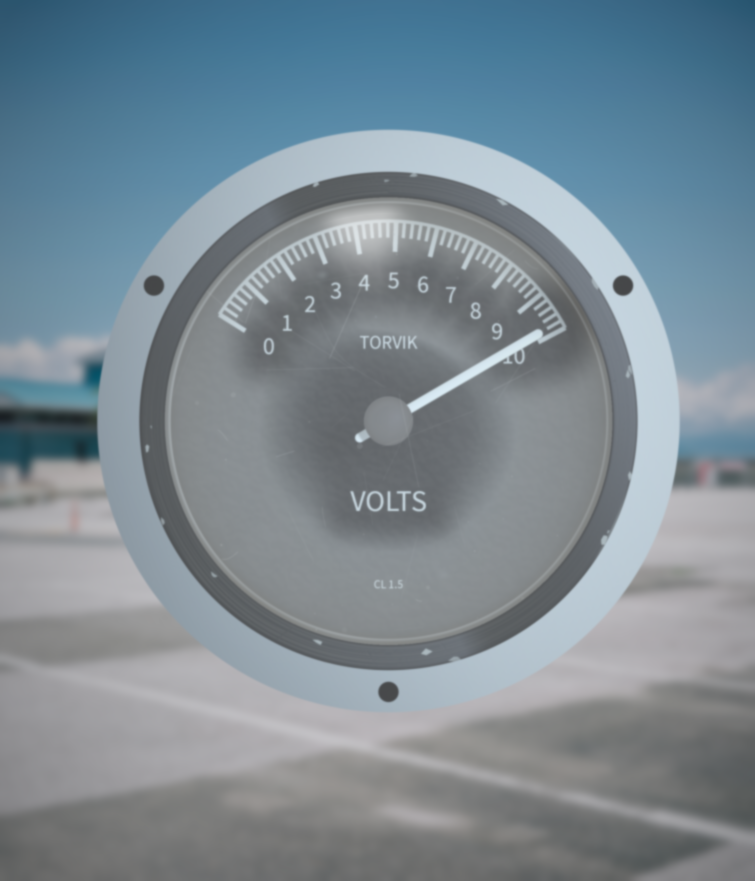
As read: **9.8** V
